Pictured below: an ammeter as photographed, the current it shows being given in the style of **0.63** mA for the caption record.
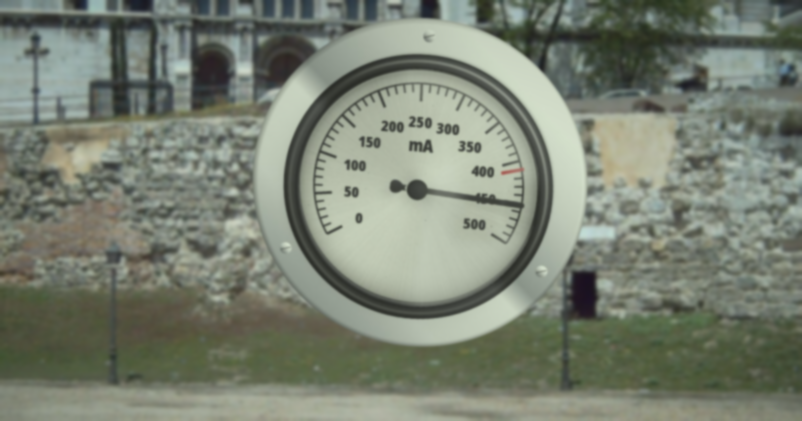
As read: **450** mA
